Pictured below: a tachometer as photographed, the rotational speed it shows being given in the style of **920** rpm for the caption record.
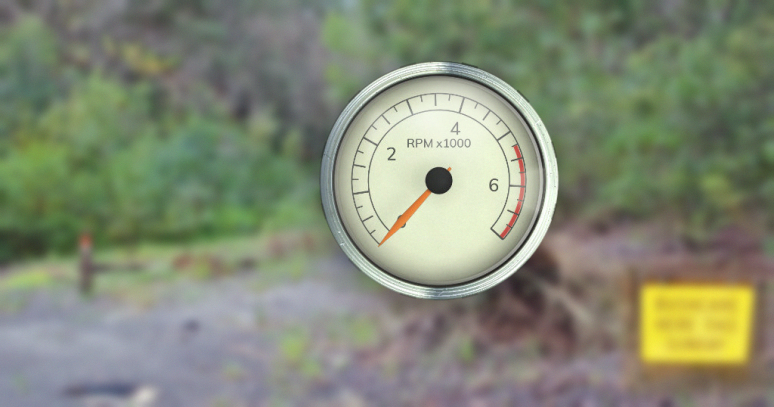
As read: **0** rpm
